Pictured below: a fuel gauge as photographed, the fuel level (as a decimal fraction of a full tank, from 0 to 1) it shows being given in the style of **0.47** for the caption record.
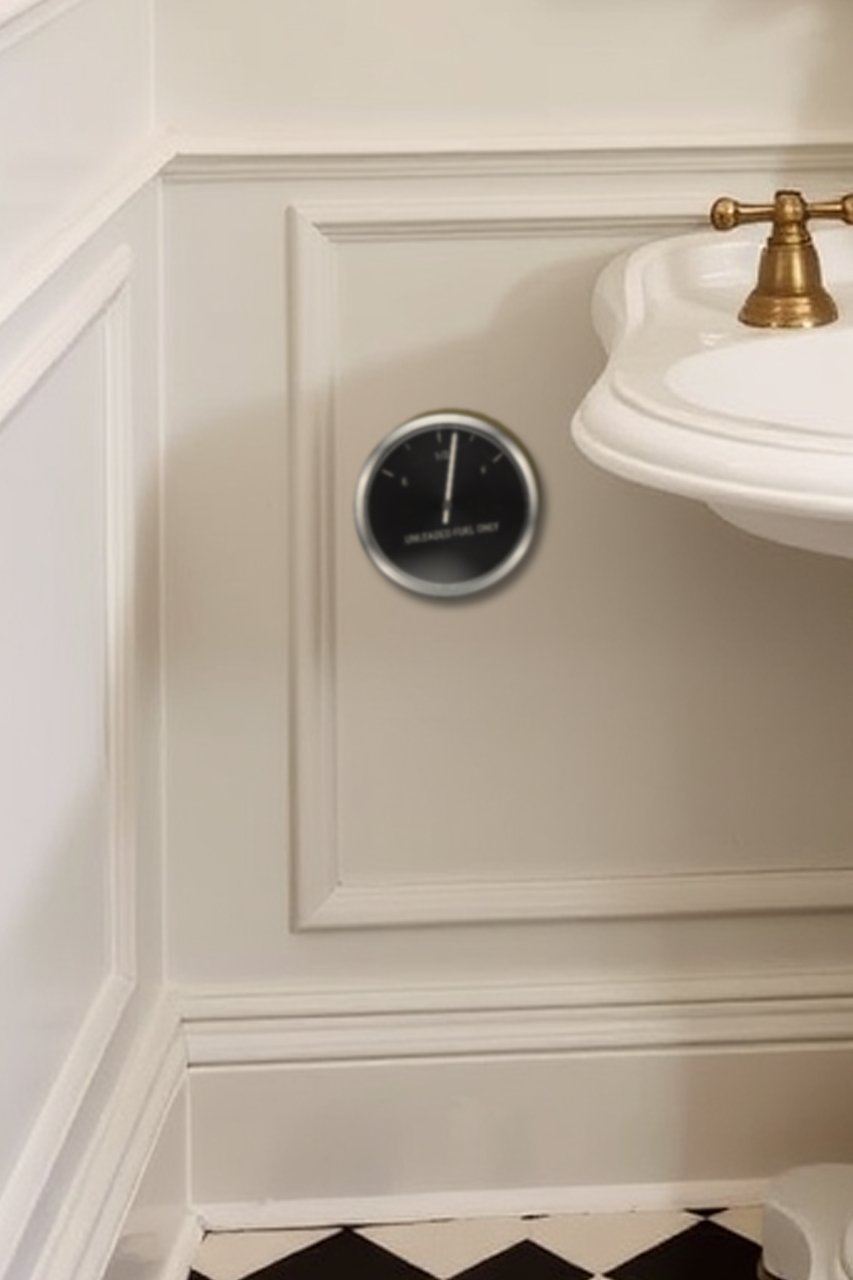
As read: **0.625**
